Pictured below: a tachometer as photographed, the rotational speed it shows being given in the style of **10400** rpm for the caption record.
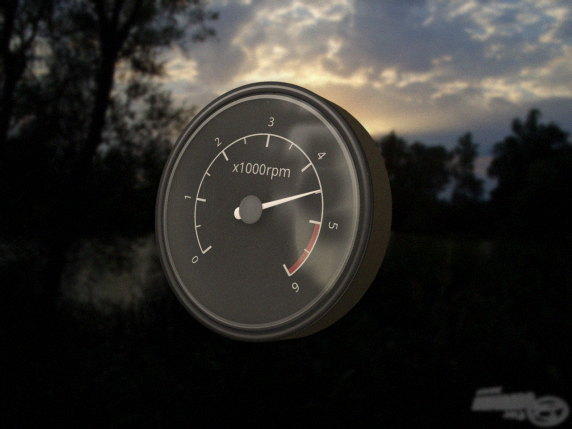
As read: **4500** rpm
